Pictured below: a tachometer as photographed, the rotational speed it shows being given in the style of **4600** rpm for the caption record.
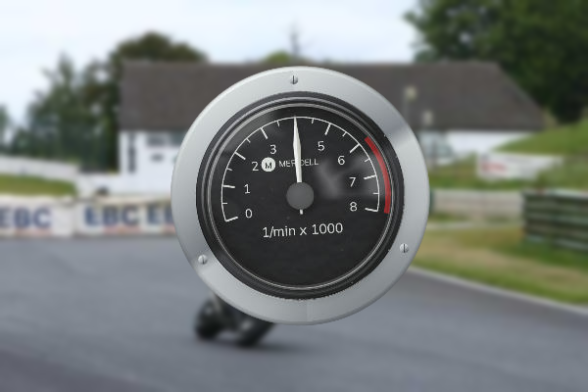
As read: **4000** rpm
